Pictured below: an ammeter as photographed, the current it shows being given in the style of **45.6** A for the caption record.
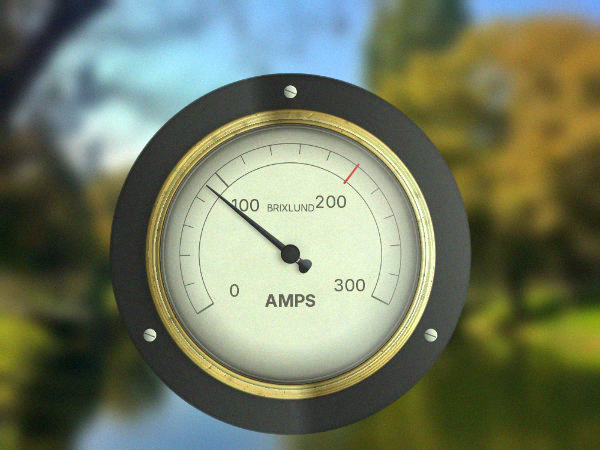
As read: **90** A
